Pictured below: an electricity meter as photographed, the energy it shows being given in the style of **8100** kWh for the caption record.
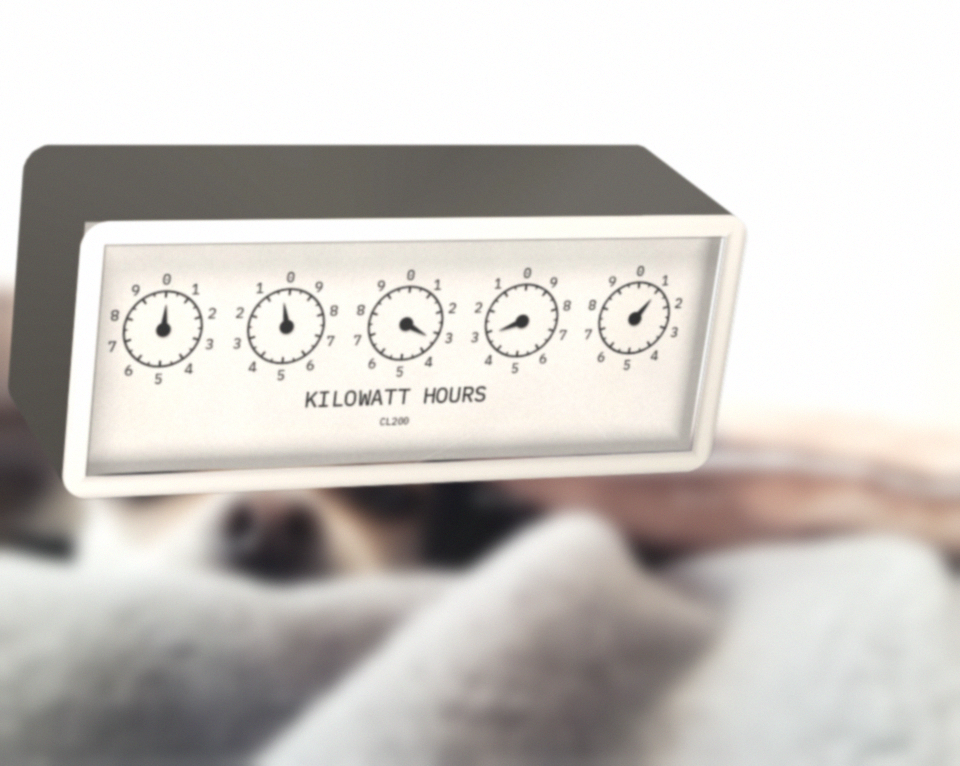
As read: **331** kWh
